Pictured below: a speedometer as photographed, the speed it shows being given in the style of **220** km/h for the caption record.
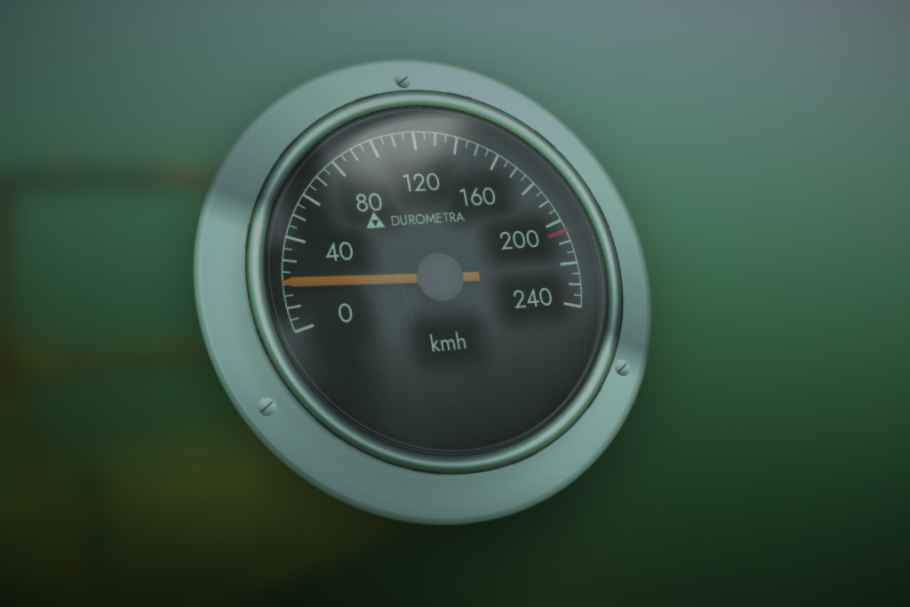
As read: **20** km/h
